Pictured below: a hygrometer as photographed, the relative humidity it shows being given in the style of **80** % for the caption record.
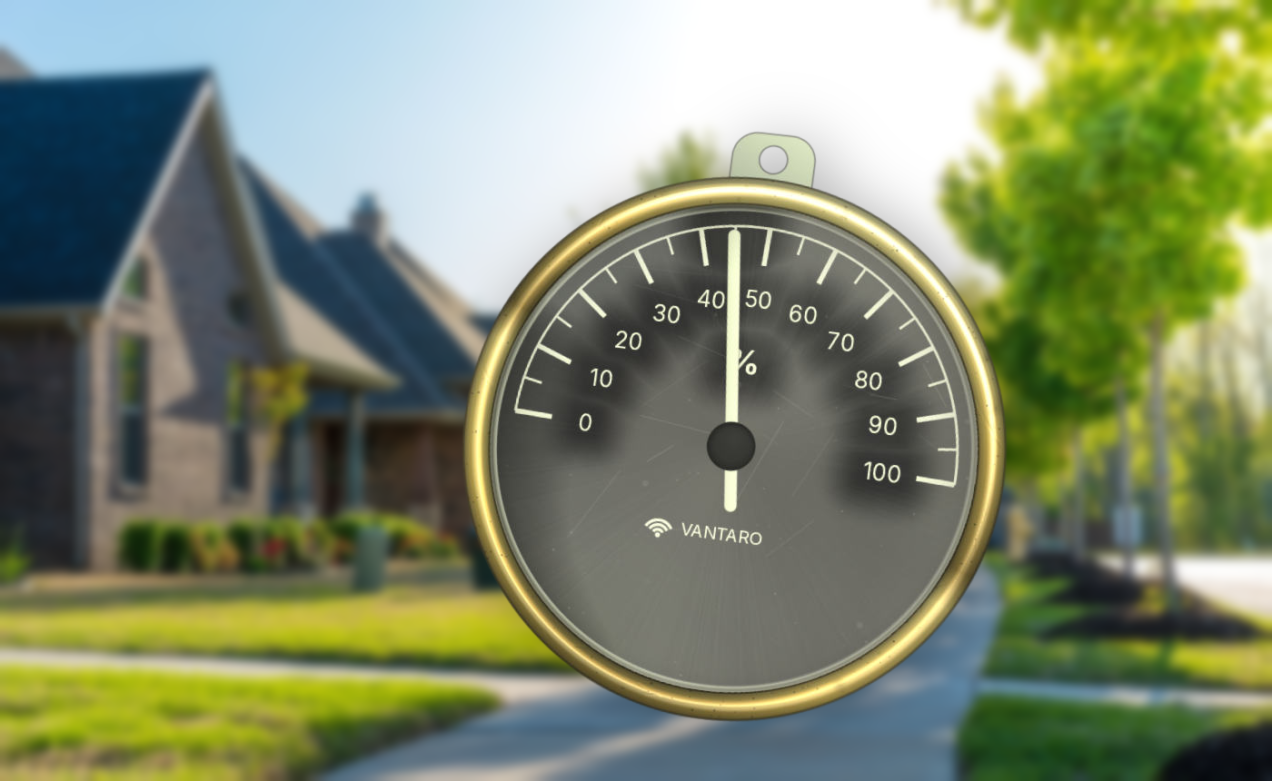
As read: **45** %
